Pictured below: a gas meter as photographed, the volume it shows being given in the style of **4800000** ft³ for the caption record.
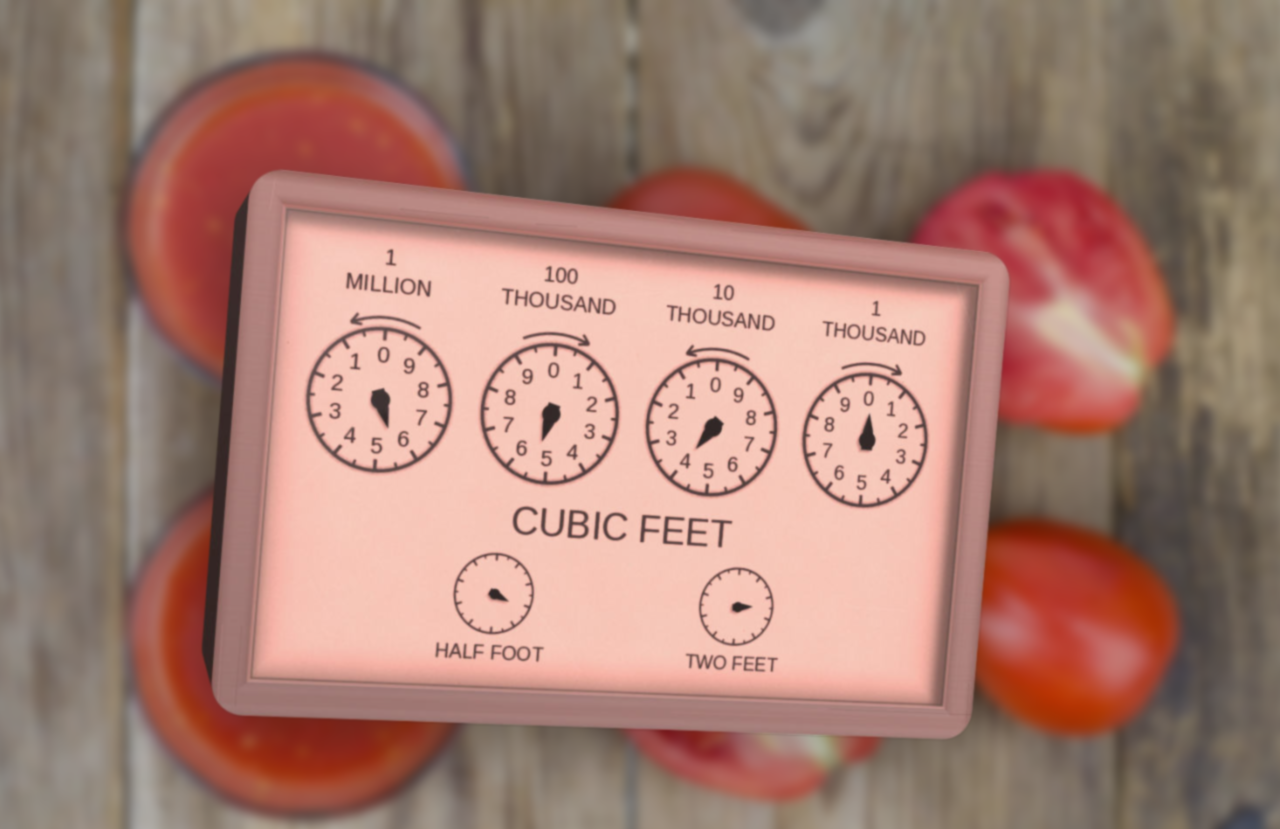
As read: **554000** ft³
